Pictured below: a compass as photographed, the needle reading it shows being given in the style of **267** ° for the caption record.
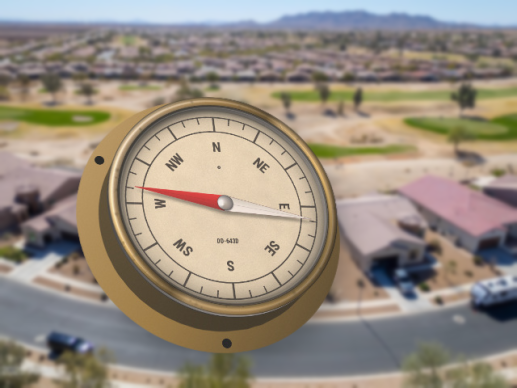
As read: **280** °
